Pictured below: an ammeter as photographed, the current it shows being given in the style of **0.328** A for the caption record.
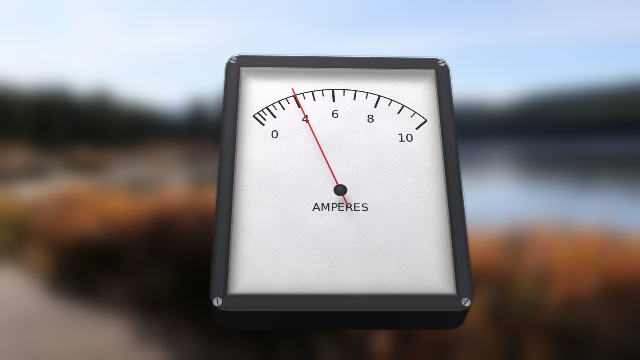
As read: **4** A
